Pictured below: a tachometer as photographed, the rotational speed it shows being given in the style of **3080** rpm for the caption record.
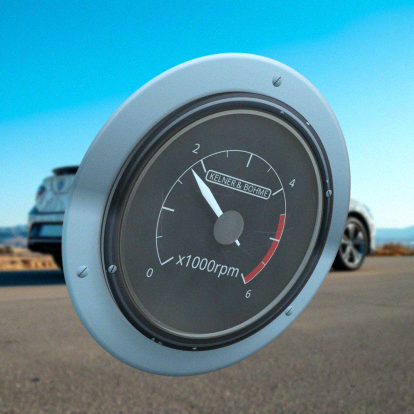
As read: **1750** rpm
